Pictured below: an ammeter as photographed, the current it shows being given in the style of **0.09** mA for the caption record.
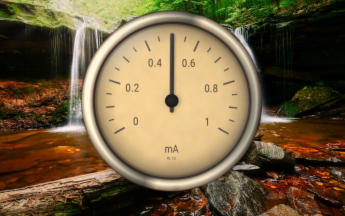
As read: **0.5** mA
